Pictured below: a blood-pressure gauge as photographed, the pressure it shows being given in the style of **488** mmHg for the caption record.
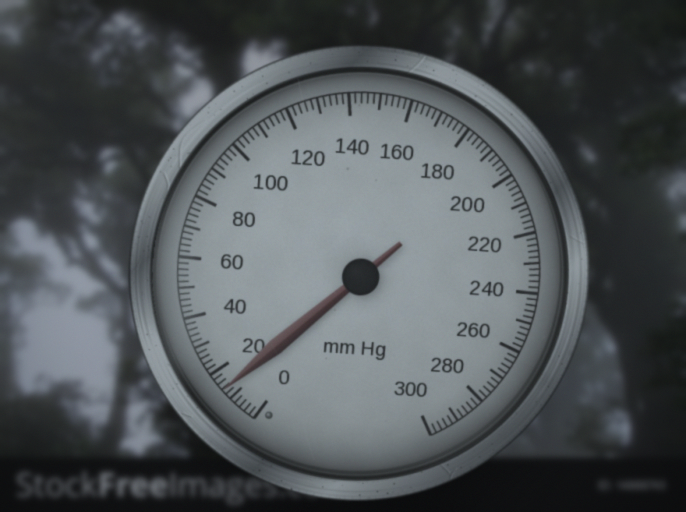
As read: **14** mmHg
